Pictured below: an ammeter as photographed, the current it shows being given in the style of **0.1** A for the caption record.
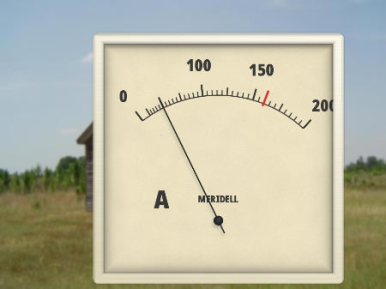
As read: **50** A
